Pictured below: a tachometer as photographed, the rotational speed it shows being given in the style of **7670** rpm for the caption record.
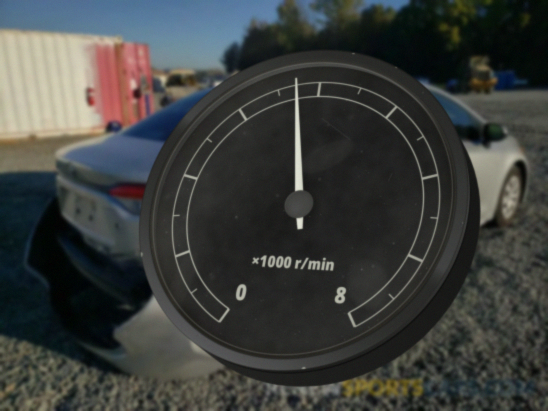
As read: **3750** rpm
